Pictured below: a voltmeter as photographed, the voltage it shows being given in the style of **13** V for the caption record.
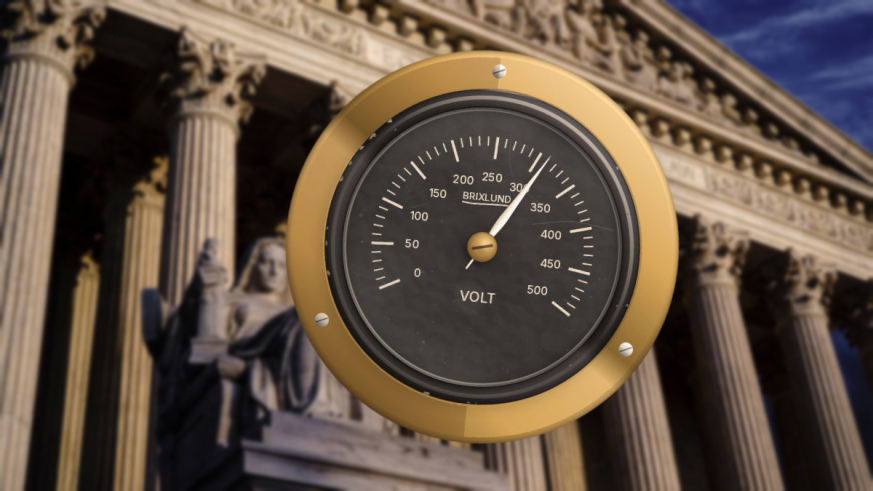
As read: **310** V
